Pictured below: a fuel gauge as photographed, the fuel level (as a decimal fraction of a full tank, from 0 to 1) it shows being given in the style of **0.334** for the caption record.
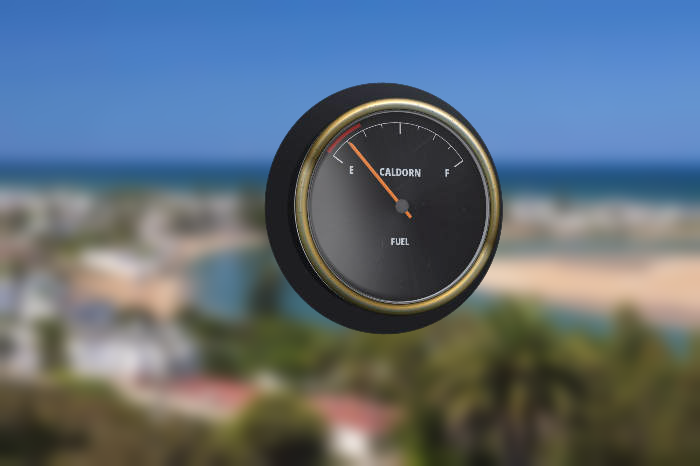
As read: **0.125**
